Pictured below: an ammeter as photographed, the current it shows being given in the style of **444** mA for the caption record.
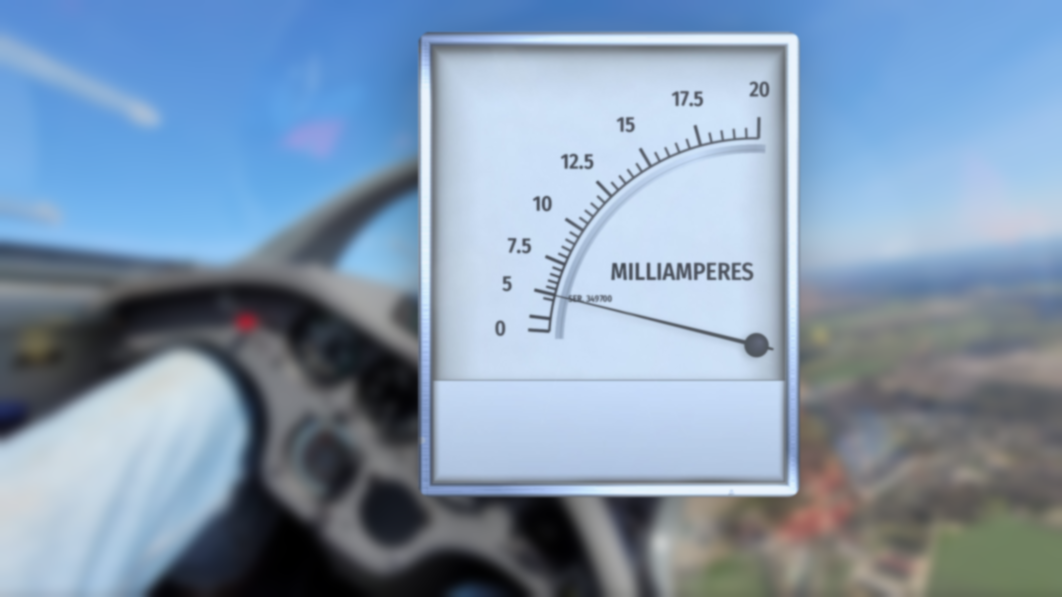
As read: **5** mA
